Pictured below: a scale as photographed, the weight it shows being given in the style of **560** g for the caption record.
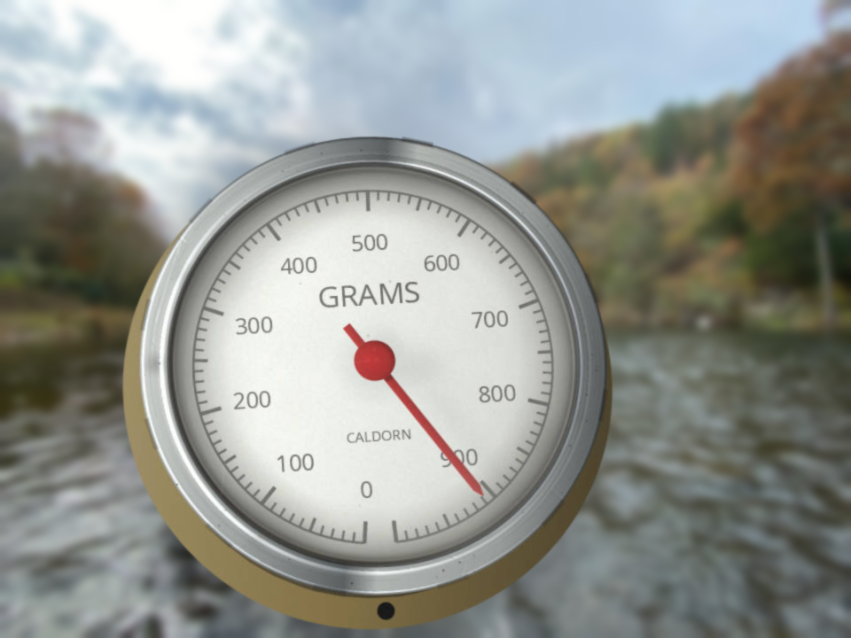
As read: **910** g
